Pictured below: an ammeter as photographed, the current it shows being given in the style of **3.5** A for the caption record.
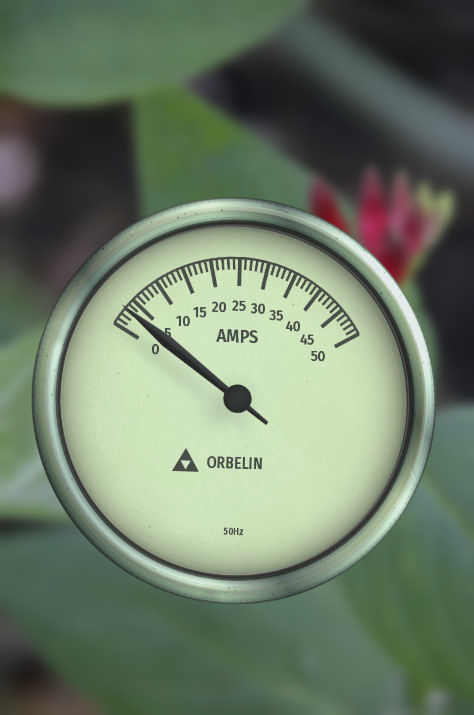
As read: **3** A
